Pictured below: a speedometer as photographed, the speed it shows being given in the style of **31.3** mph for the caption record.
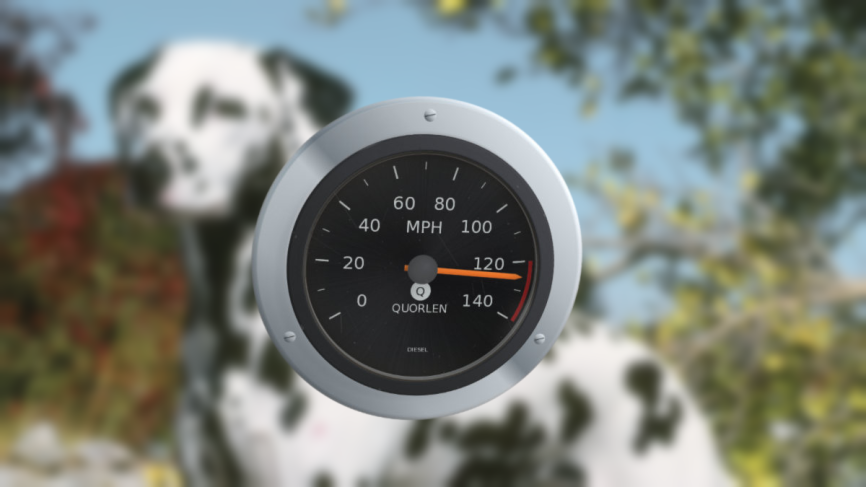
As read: **125** mph
